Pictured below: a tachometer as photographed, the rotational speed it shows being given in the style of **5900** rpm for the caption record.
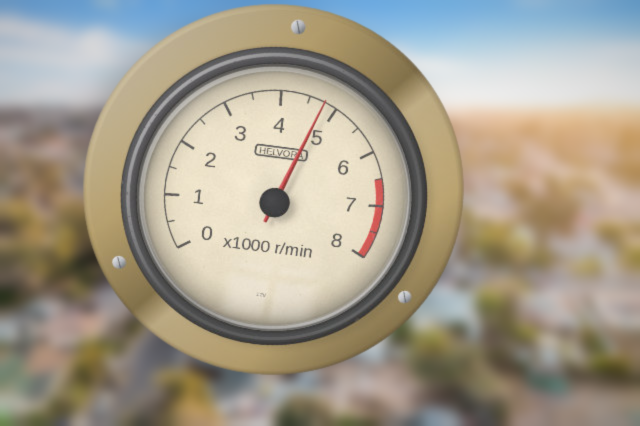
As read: **4750** rpm
